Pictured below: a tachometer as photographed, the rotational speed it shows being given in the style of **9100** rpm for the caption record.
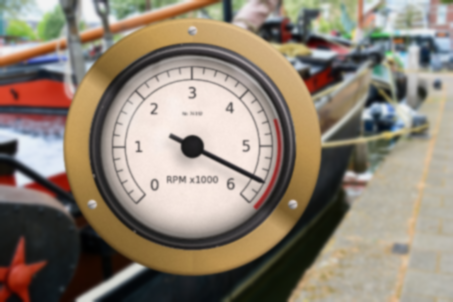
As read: **5600** rpm
